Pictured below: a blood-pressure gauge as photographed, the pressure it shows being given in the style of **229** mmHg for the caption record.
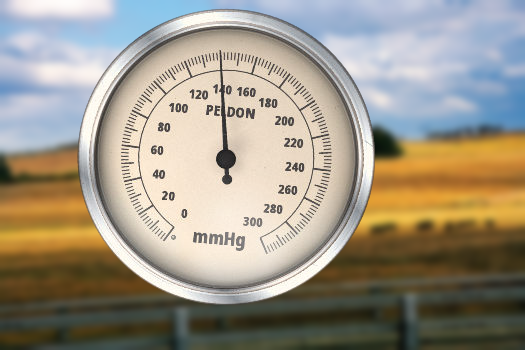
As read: **140** mmHg
